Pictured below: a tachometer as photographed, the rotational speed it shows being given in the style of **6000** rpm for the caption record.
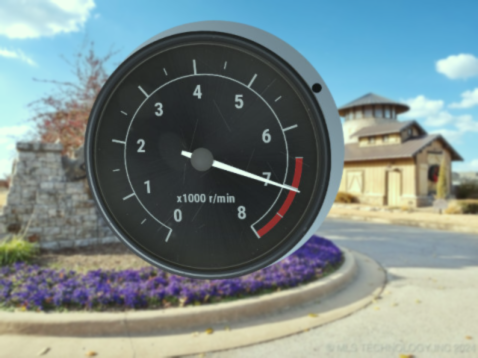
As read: **7000** rpm
